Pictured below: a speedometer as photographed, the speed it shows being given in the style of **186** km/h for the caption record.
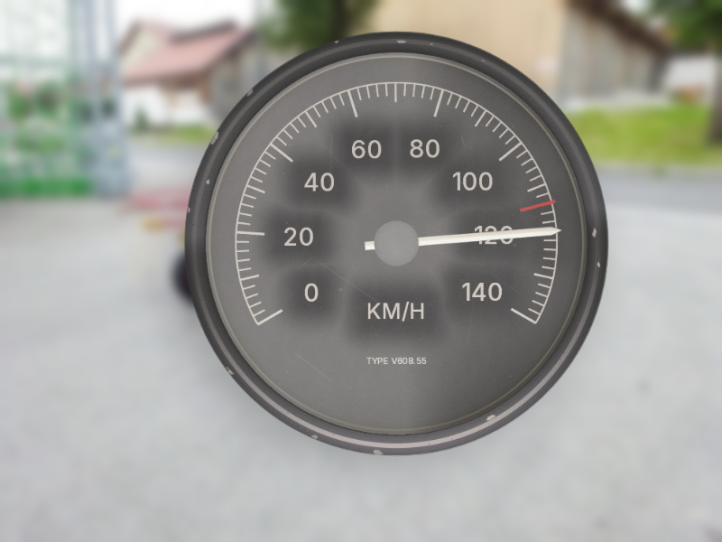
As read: **120** km/h
